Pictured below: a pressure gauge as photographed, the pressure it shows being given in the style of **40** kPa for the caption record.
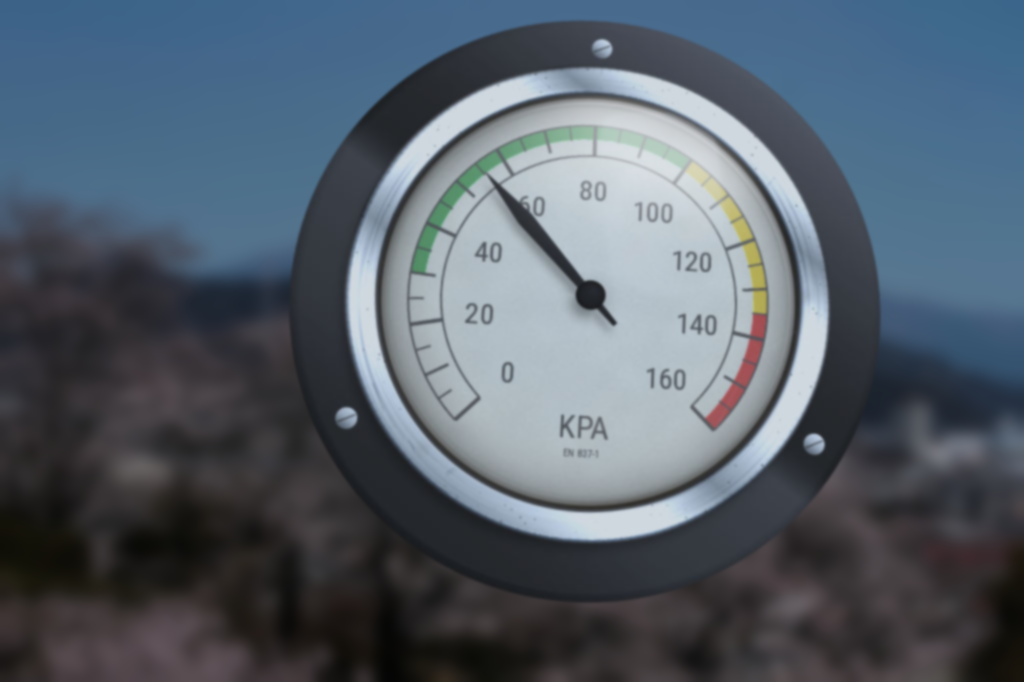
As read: **55** kPa
